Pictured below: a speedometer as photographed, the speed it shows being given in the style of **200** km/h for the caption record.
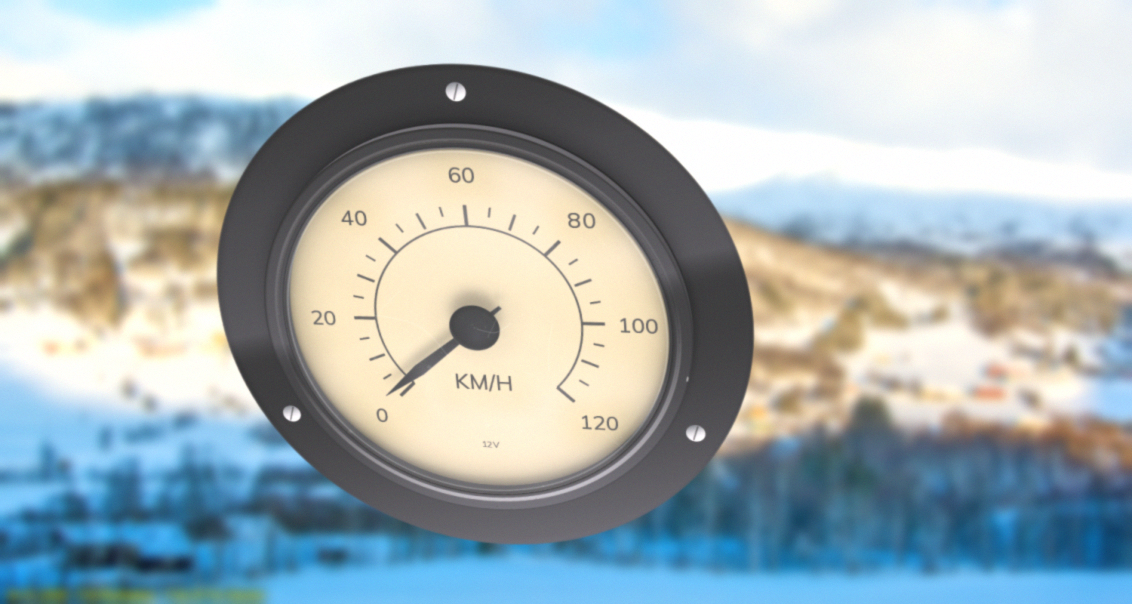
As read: **2.5** km/h
